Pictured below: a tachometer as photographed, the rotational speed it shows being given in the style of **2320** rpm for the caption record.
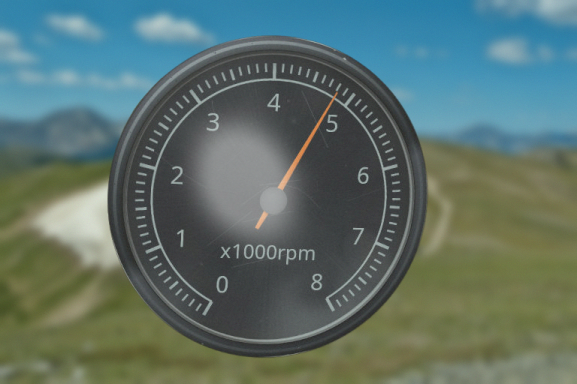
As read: **4800** rpm
